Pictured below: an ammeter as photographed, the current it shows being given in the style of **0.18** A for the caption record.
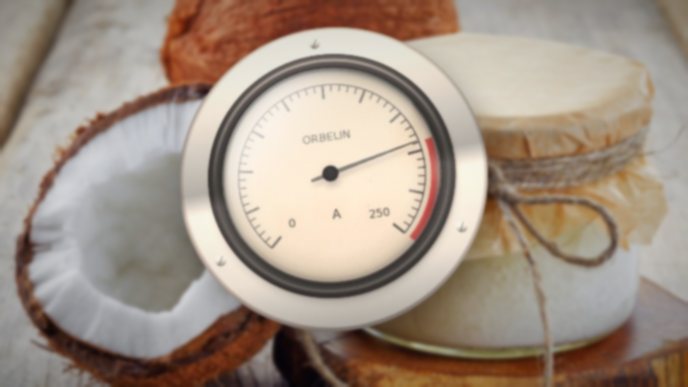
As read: **195** A
